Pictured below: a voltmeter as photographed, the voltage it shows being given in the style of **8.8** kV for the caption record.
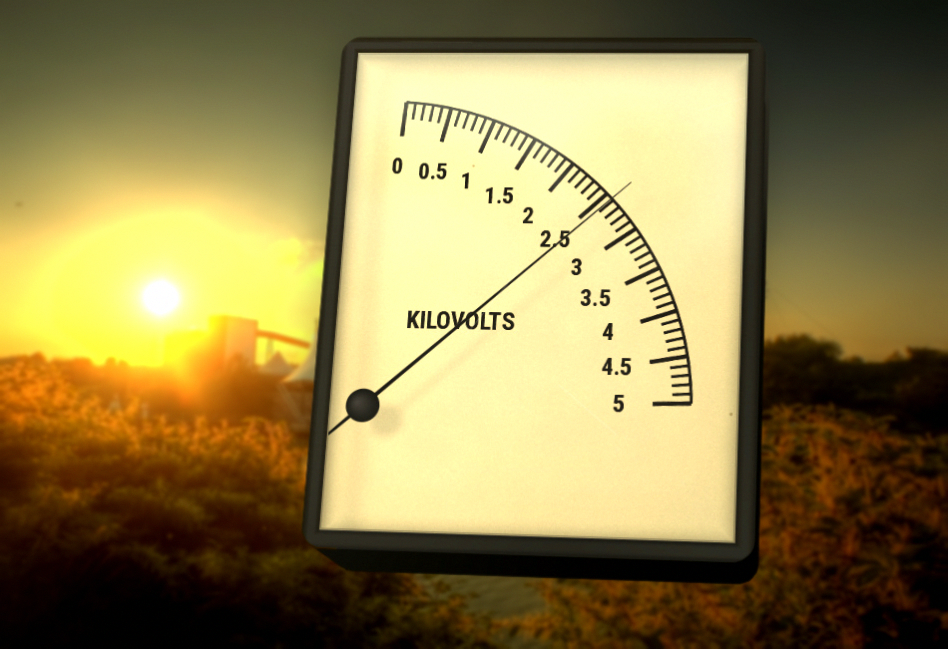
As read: **2.6** kV
